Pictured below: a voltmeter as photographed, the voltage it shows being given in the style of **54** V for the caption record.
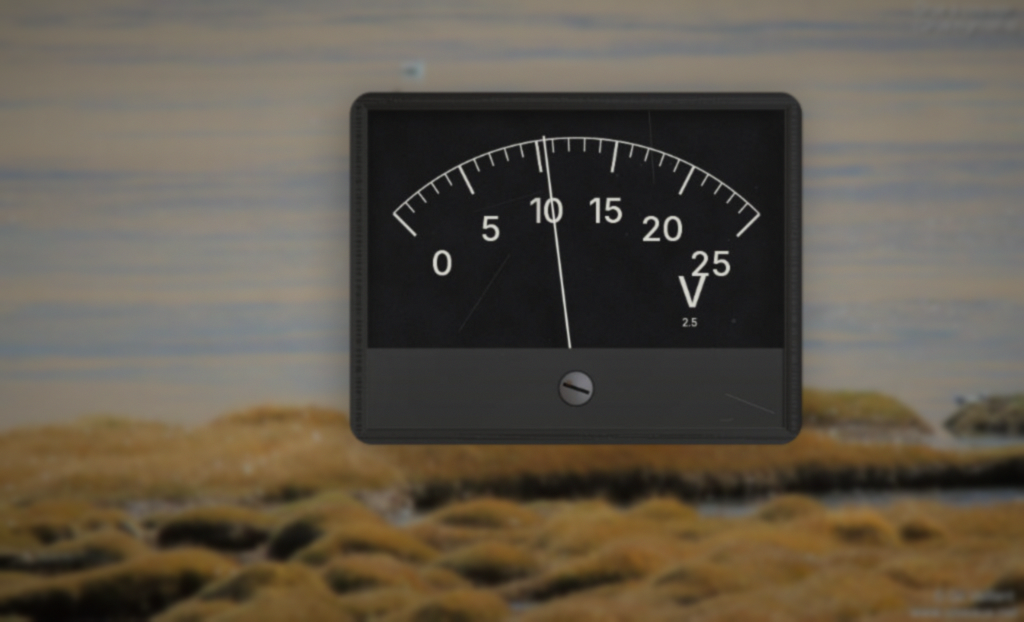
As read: **10.5** V
